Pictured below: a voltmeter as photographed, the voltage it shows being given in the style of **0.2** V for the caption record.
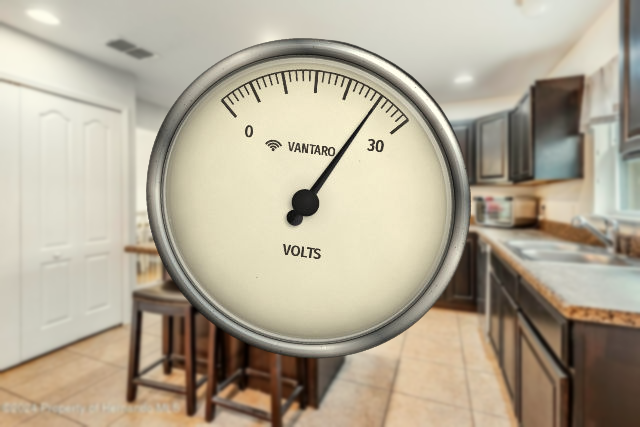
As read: **25** V
